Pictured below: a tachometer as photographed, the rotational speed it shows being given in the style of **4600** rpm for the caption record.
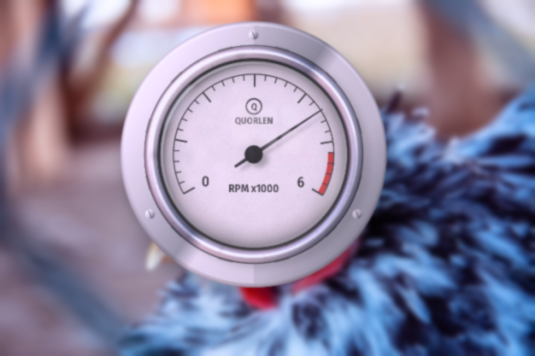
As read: **4400** rpm
